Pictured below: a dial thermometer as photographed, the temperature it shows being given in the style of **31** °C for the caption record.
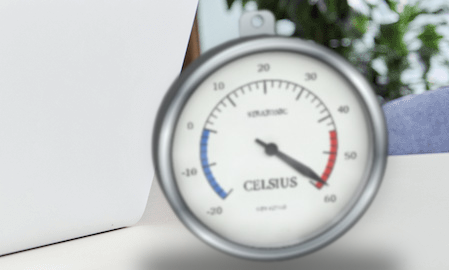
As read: **58** °C
